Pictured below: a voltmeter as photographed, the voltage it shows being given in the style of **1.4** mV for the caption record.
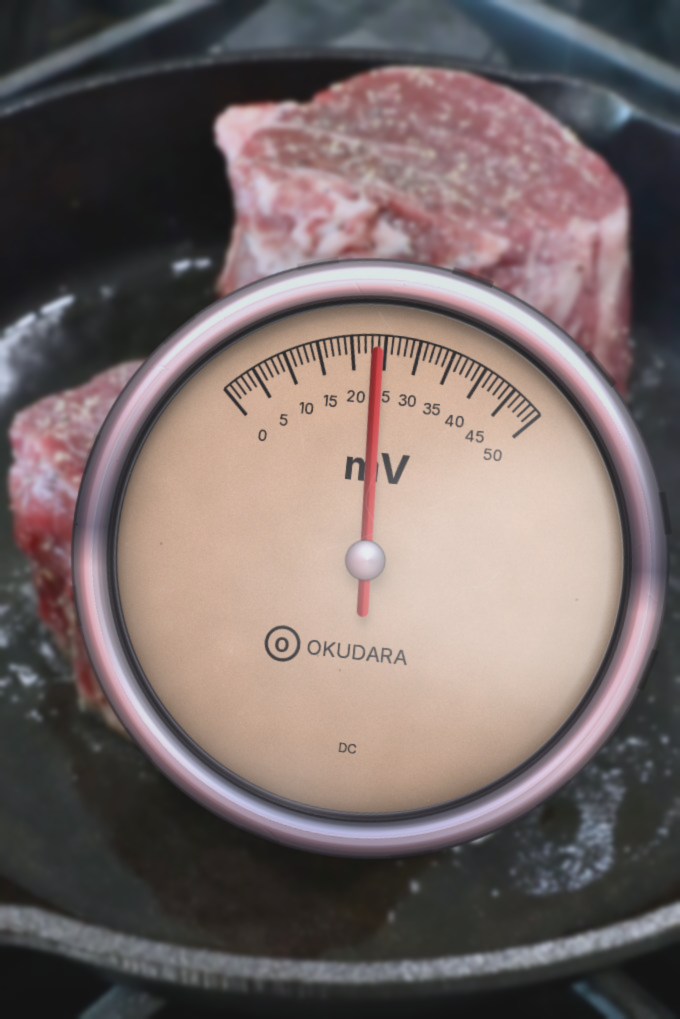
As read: **24** mV
